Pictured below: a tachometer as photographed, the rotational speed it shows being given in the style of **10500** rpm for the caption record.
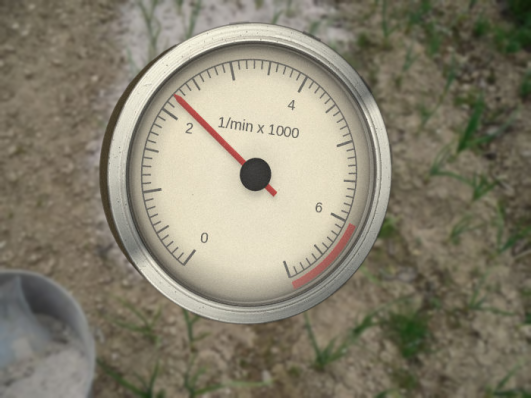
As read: **2200** rpm
